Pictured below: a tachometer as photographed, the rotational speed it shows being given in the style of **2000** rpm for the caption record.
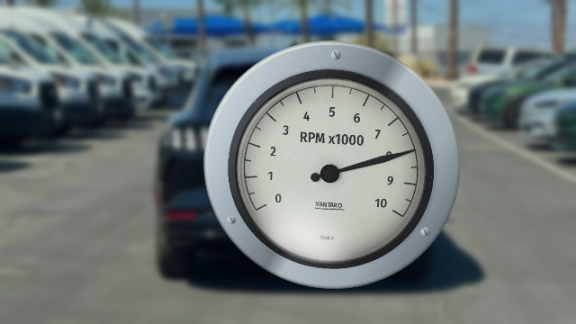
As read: **8000** rpm
